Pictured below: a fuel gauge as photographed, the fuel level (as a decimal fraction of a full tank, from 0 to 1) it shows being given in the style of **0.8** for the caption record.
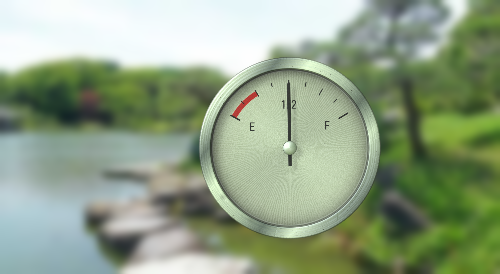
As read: **0.5**
